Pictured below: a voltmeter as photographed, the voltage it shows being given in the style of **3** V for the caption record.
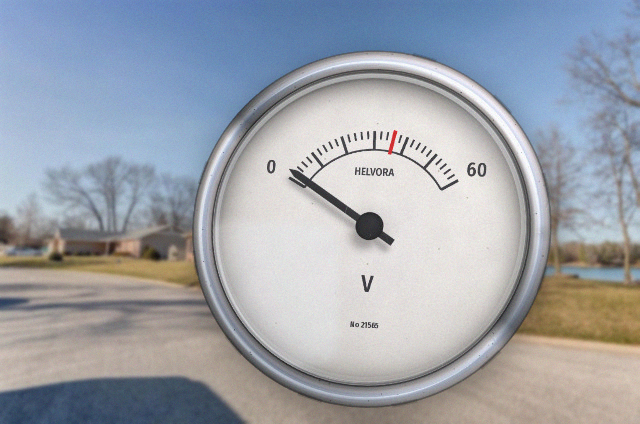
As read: **2** V
